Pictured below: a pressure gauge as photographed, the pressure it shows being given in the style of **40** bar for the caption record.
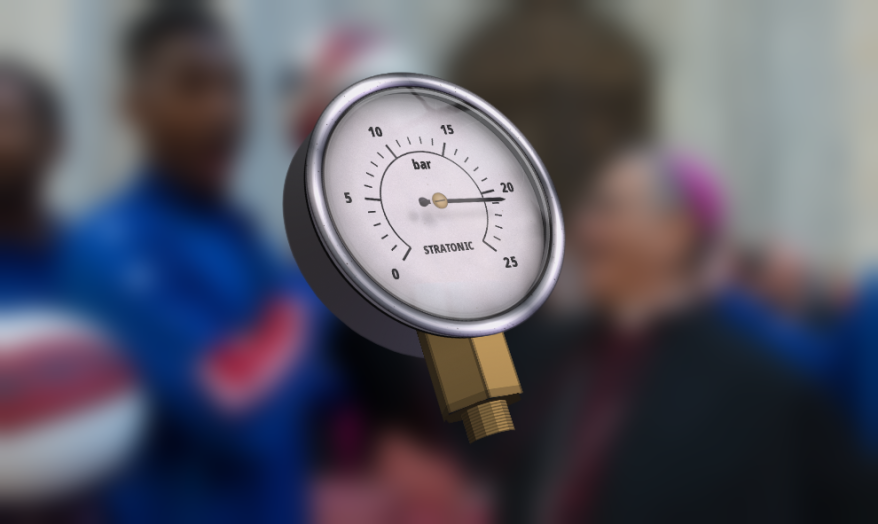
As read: **21** bar
